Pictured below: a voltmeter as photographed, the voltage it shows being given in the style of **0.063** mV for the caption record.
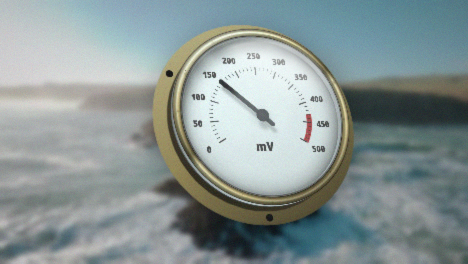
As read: **150** mV
